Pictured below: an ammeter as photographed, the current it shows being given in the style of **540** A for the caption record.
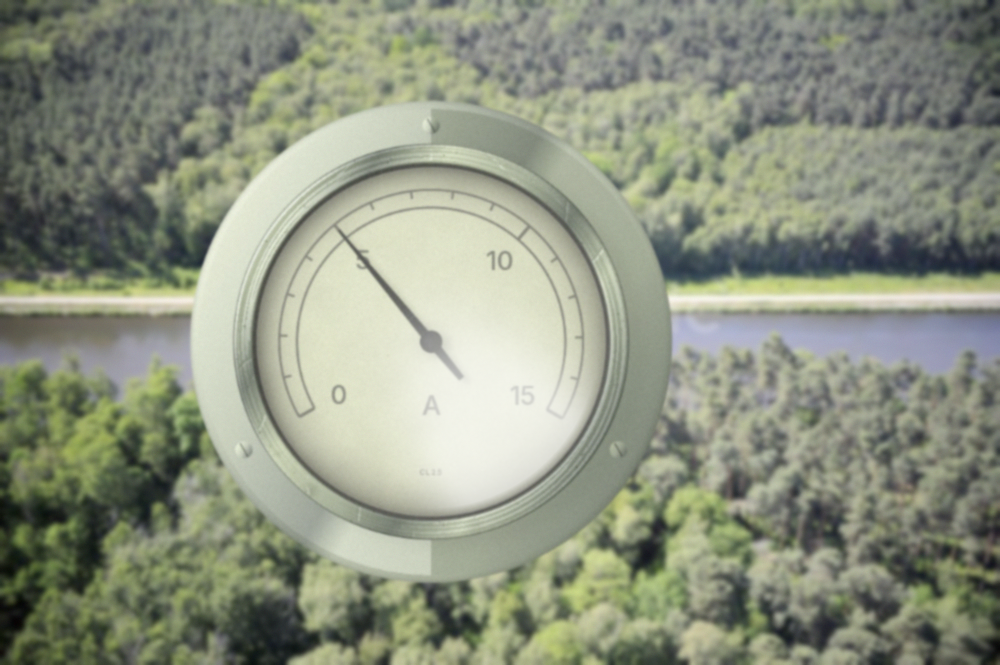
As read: **5** A
